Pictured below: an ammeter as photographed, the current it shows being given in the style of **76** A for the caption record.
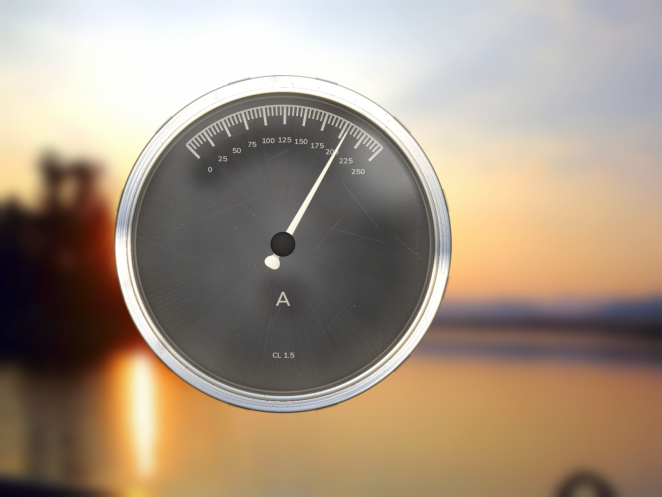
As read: **205** A
